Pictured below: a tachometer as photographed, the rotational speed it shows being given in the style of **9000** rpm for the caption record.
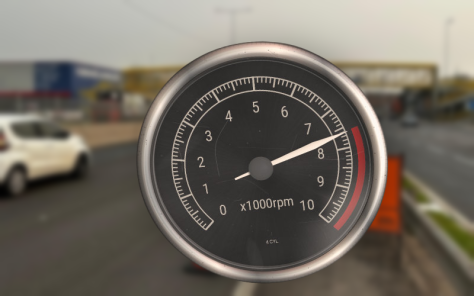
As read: **7600** rpm
